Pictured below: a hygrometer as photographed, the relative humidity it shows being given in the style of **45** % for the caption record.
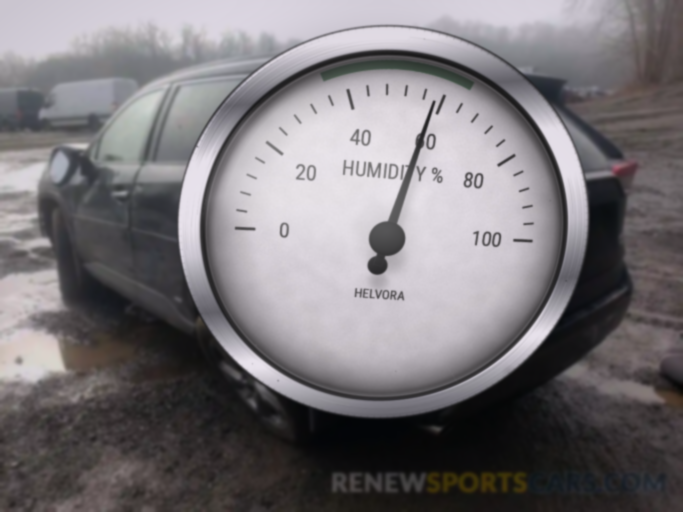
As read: **58** %
